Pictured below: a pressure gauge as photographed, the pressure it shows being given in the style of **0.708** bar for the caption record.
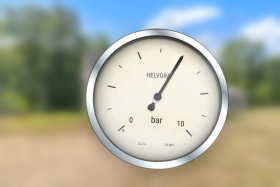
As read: **6** bar
